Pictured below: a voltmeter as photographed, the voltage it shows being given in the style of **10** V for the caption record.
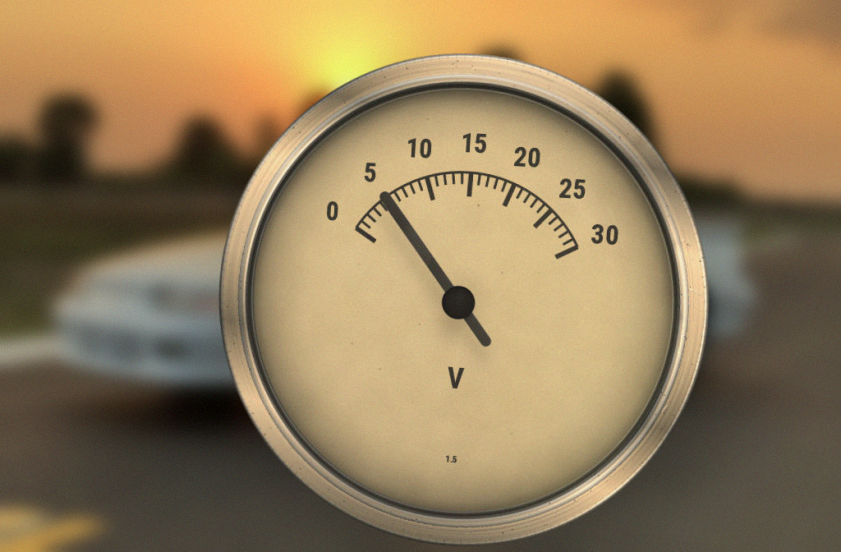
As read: **5** V
